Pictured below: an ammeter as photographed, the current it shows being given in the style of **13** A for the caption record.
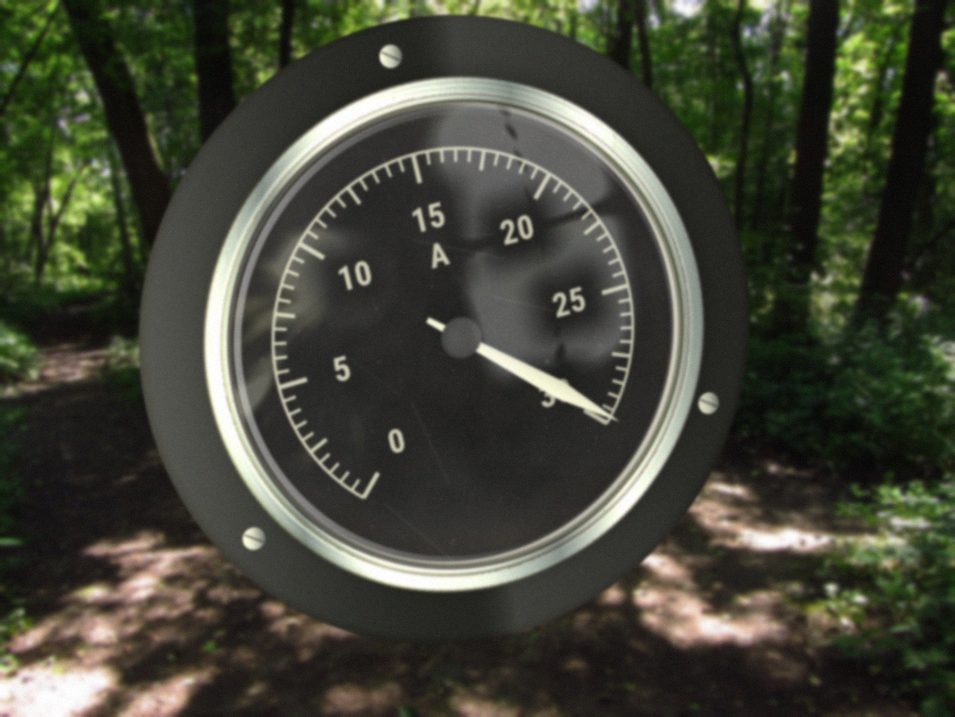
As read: **29.75** A
